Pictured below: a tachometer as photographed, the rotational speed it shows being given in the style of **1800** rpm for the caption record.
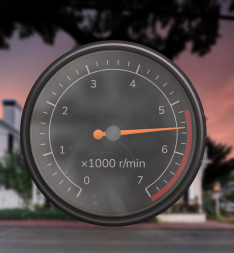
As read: **5500** rpm
